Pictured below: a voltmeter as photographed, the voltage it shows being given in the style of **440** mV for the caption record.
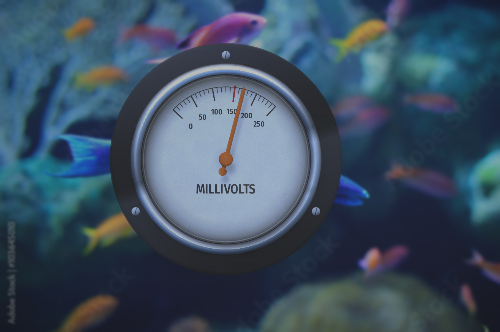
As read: **170** mV
